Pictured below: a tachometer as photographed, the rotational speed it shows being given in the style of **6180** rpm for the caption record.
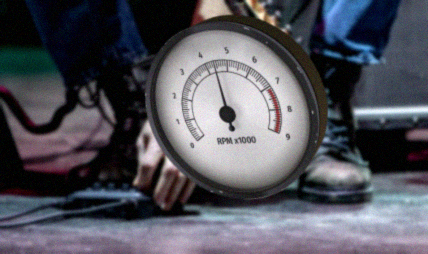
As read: **4500** rpm
